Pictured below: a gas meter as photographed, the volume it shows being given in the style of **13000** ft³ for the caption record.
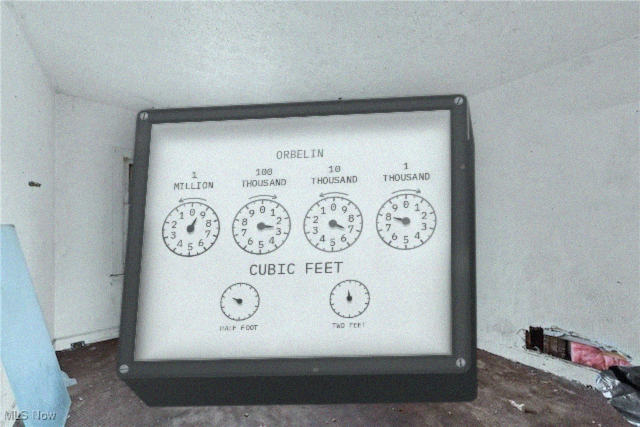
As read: **926800** ft³
